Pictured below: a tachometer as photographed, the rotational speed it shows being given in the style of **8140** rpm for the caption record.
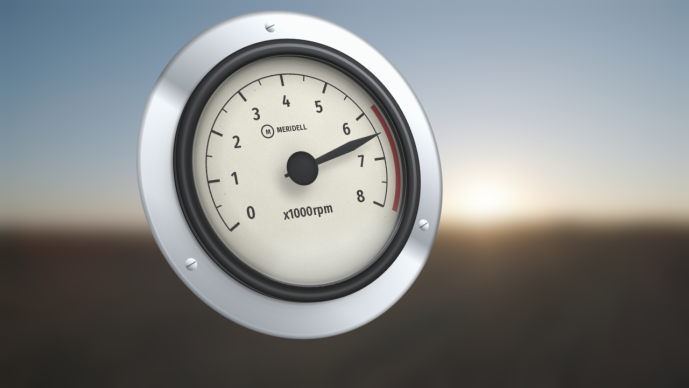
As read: **6500** rpm
